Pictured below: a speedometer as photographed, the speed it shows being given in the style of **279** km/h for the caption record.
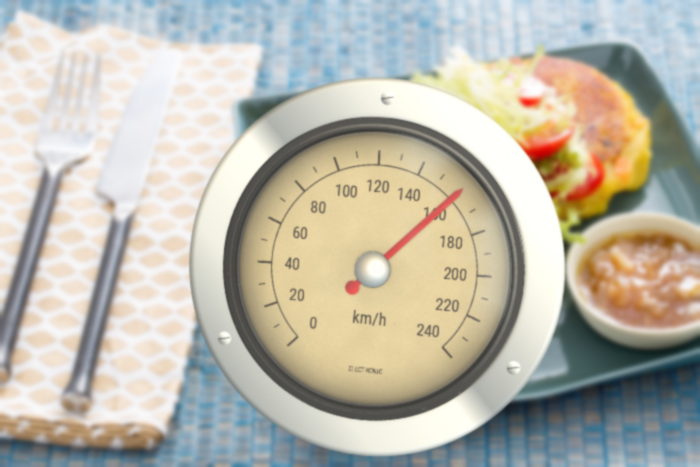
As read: **160** km/h
